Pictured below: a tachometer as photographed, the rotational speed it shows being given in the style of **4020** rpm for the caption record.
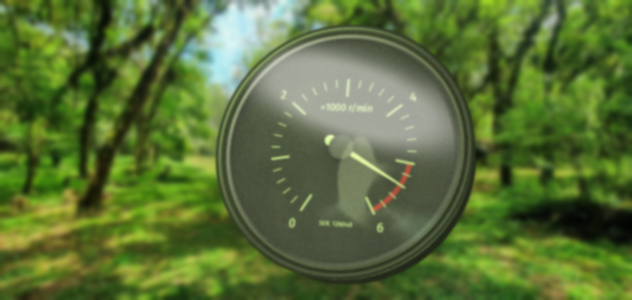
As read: **5400** rpm
